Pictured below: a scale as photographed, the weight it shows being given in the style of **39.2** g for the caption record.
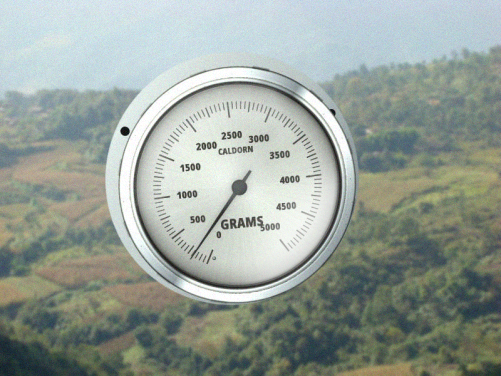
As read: **200** g
